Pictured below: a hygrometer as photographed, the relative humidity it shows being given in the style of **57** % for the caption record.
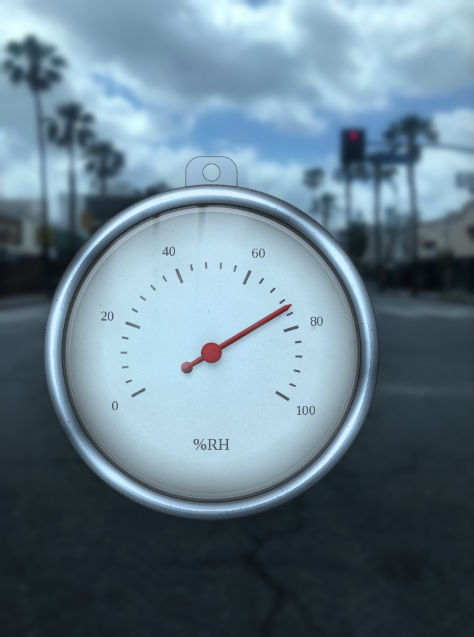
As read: **74** %
